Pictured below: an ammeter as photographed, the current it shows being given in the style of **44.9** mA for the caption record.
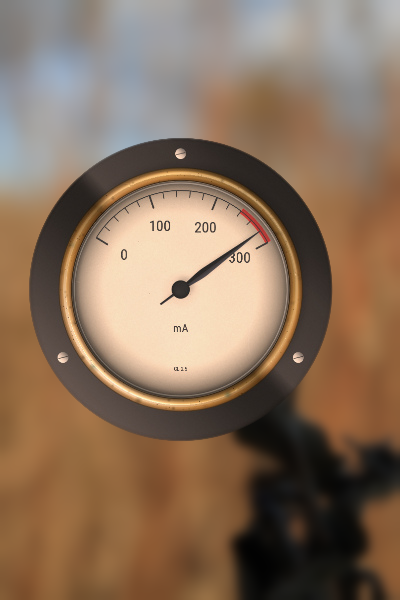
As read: **280** mA
